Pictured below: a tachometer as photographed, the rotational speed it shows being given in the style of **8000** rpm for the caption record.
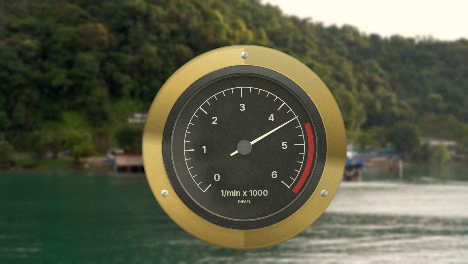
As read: **4400** rpm
